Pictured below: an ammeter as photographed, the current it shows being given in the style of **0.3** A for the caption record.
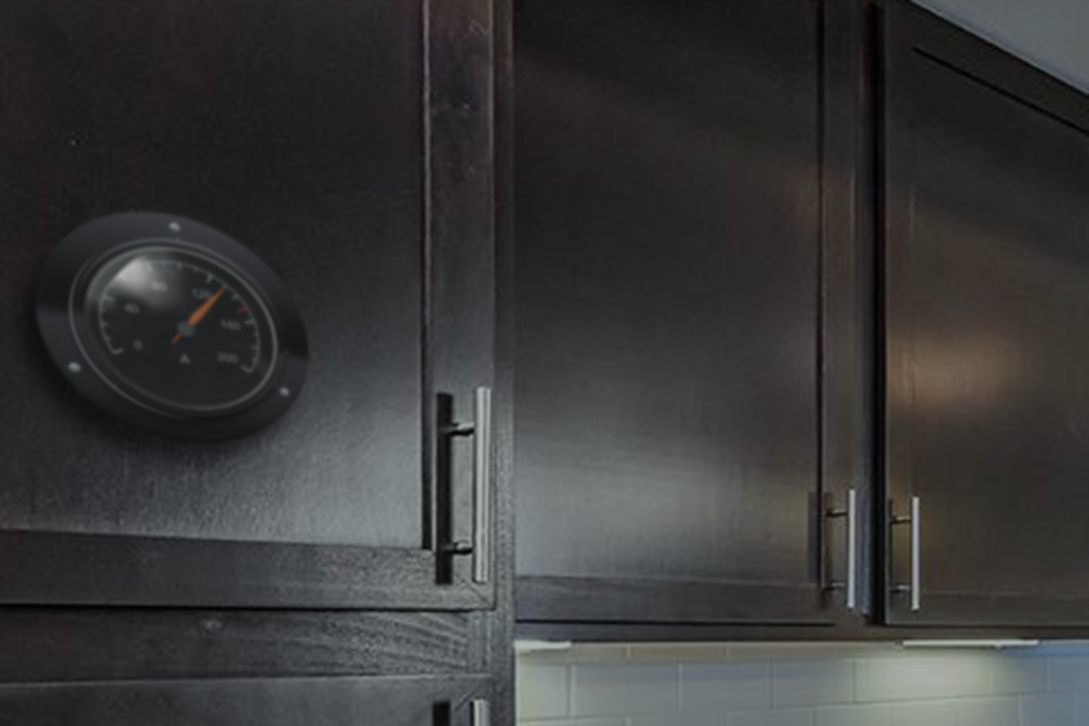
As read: **130** A
